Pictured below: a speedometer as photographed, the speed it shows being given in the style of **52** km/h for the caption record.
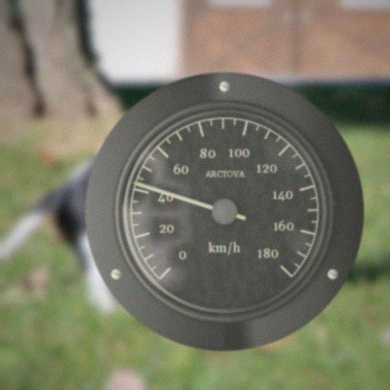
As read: **42.5** km/h
